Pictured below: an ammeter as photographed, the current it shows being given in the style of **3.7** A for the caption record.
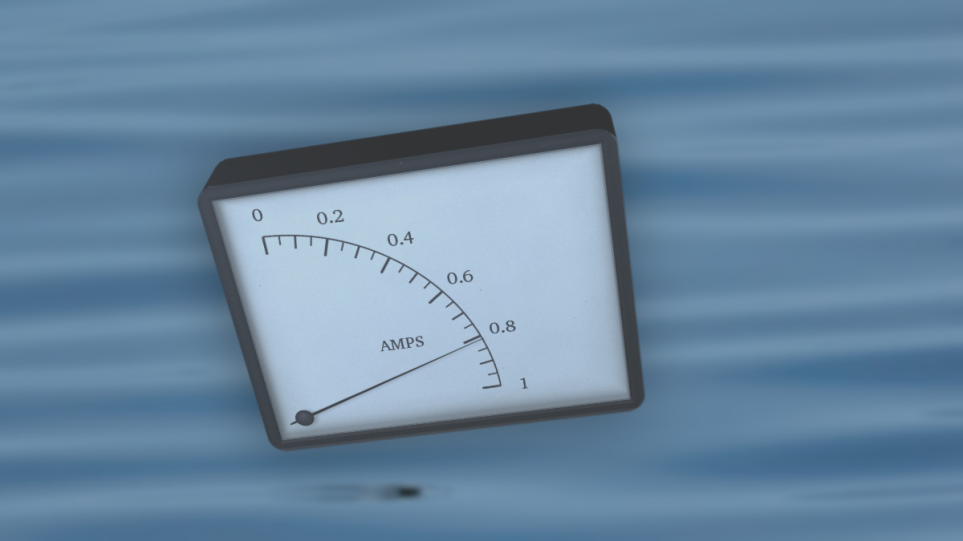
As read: **0.8** A
